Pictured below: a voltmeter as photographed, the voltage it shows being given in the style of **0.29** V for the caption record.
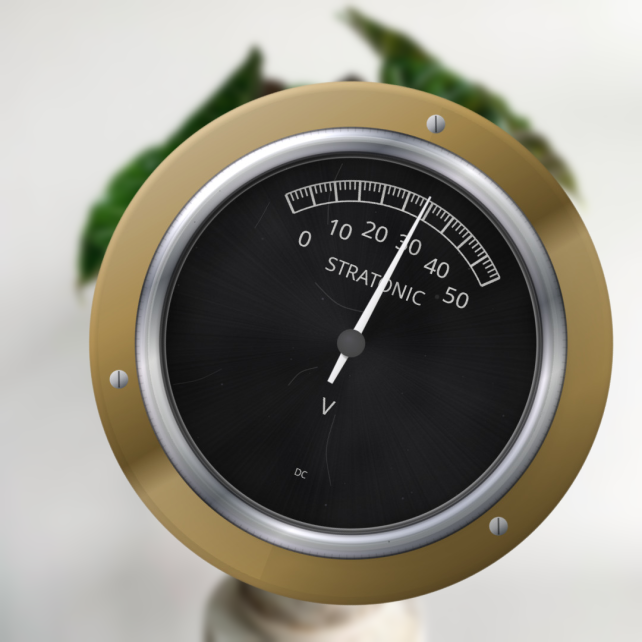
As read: **29** V
